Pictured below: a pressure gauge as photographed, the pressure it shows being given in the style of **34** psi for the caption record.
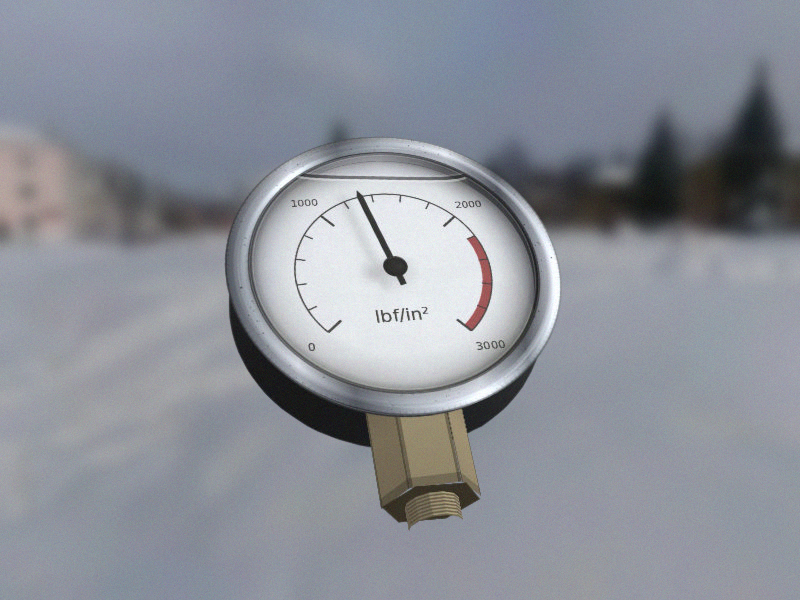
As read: **1300** psi
